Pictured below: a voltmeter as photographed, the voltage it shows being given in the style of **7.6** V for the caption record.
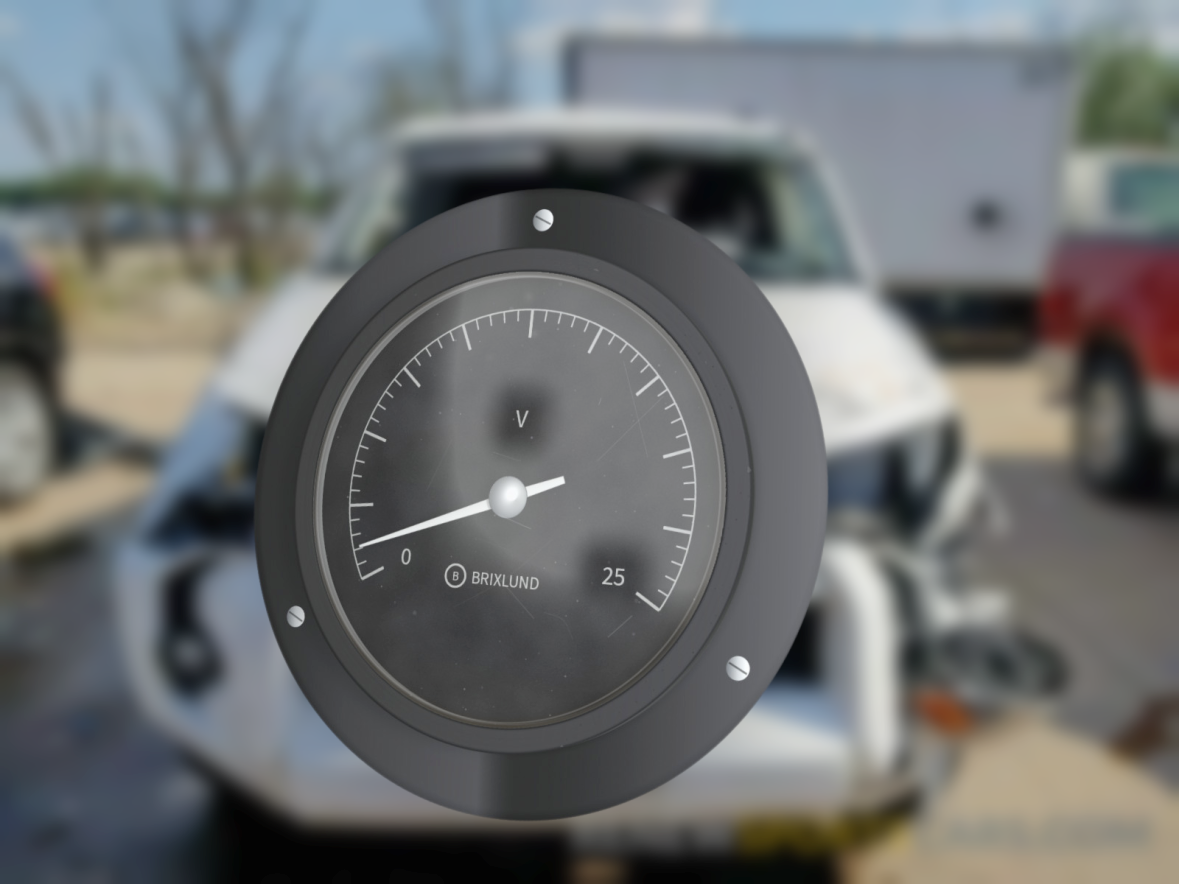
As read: **1** V
